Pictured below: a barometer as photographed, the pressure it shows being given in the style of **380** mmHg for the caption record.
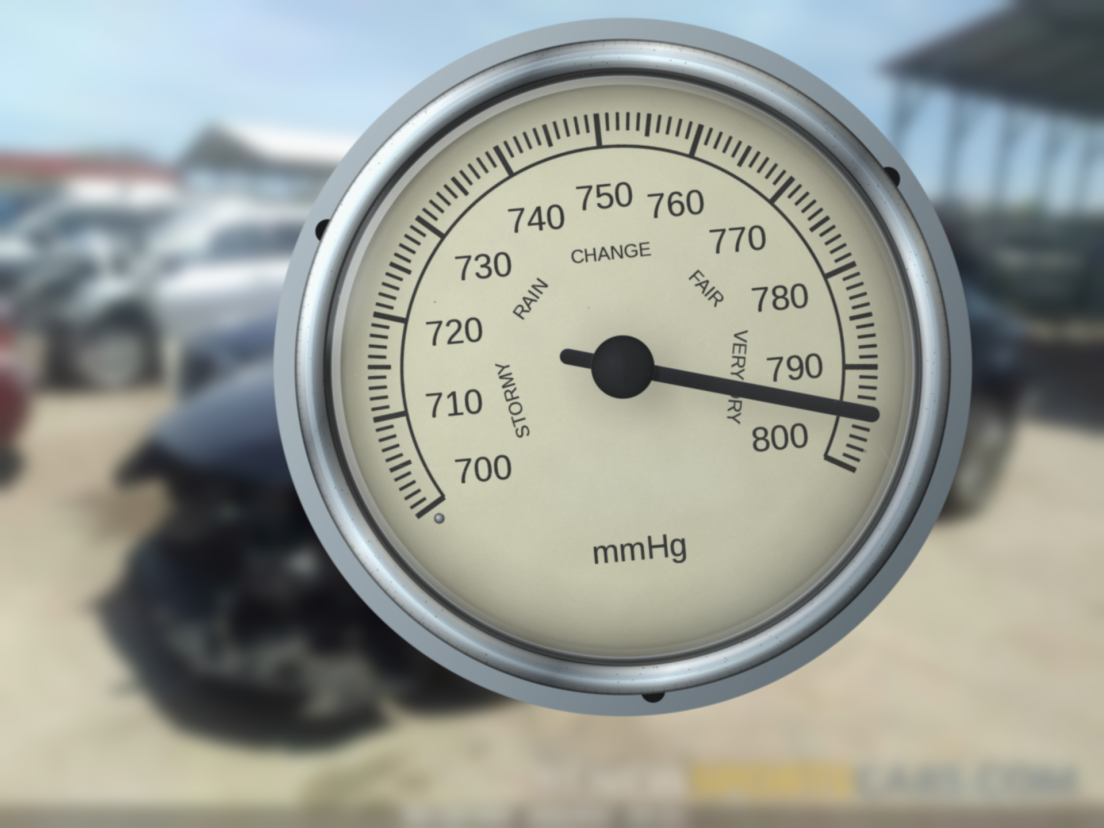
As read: **794.5** mmHg
